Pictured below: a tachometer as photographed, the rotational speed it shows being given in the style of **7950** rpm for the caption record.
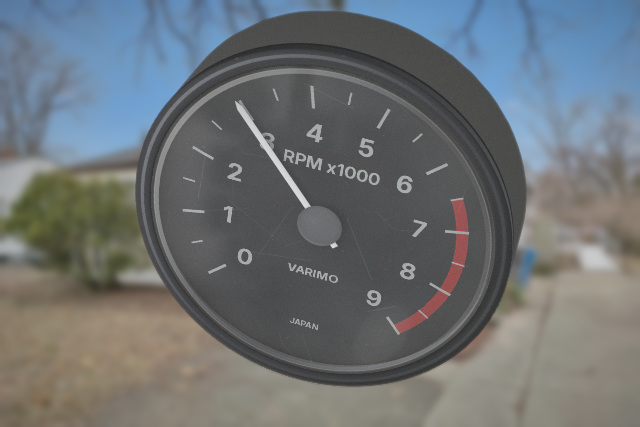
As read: **3000** rpm
